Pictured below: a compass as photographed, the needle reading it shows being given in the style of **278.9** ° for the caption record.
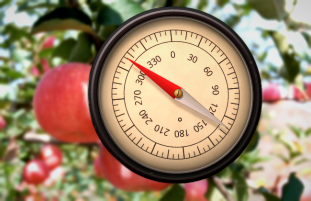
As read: **310** °
